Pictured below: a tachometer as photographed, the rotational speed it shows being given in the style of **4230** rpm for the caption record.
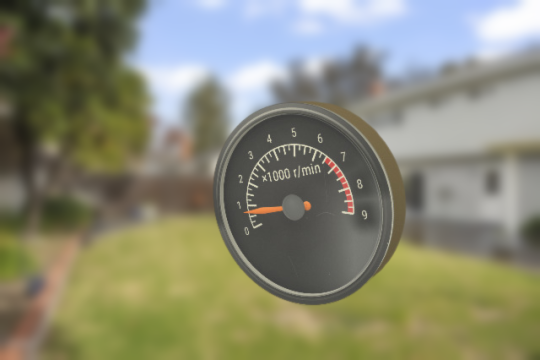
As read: **750** rpm
